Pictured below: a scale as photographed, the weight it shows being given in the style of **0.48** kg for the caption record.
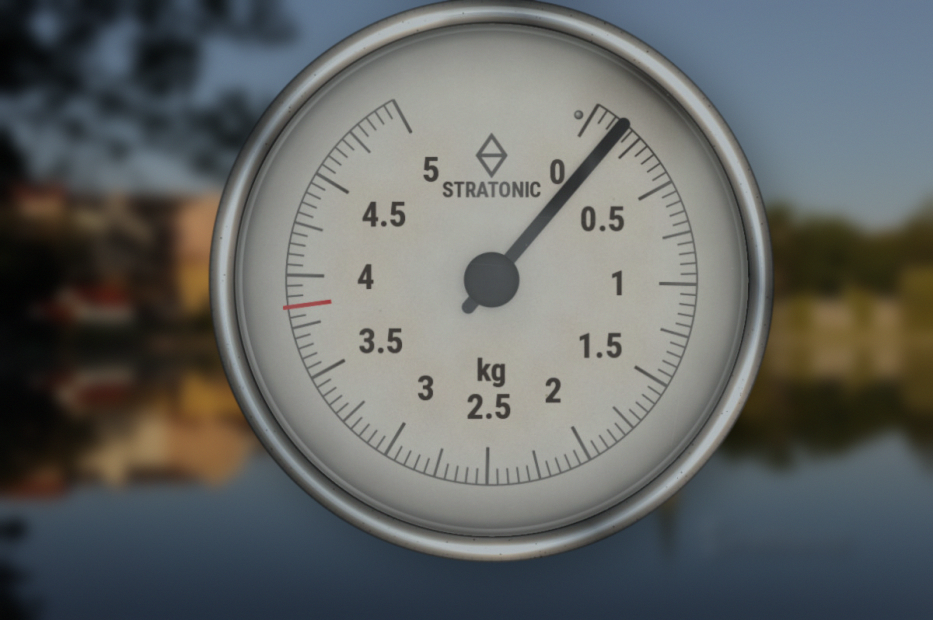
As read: **0.15** kg
